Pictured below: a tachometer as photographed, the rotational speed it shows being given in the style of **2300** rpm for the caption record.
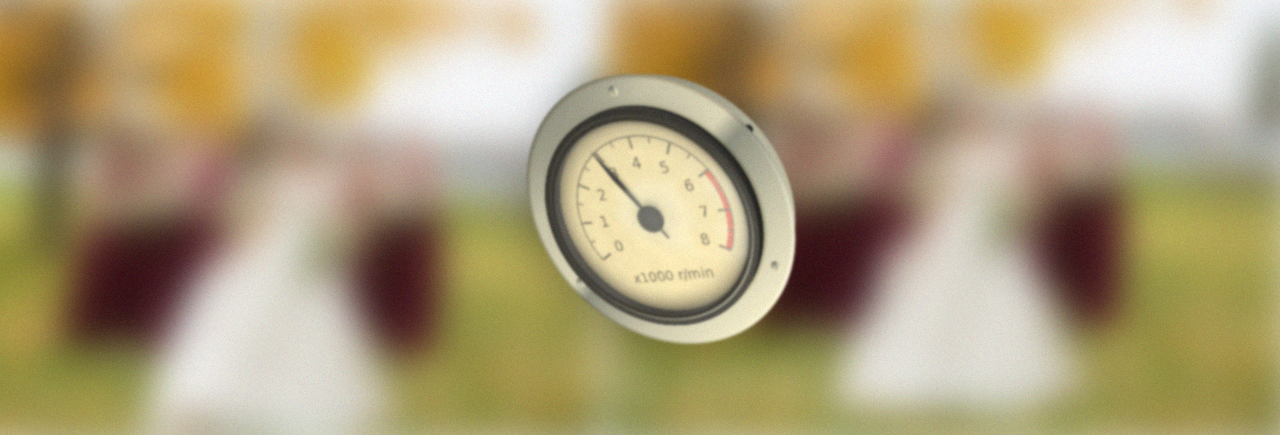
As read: **3000** rpm
